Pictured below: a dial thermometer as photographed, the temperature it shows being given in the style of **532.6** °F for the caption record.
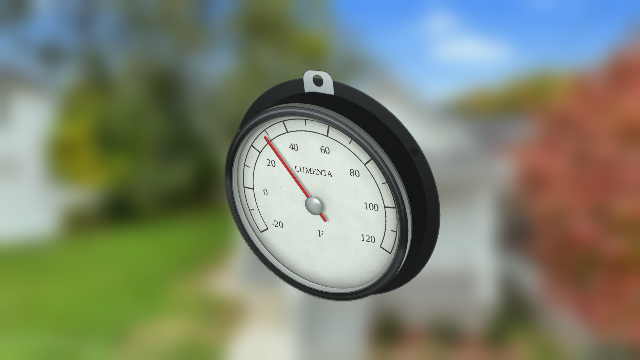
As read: **30** °F
